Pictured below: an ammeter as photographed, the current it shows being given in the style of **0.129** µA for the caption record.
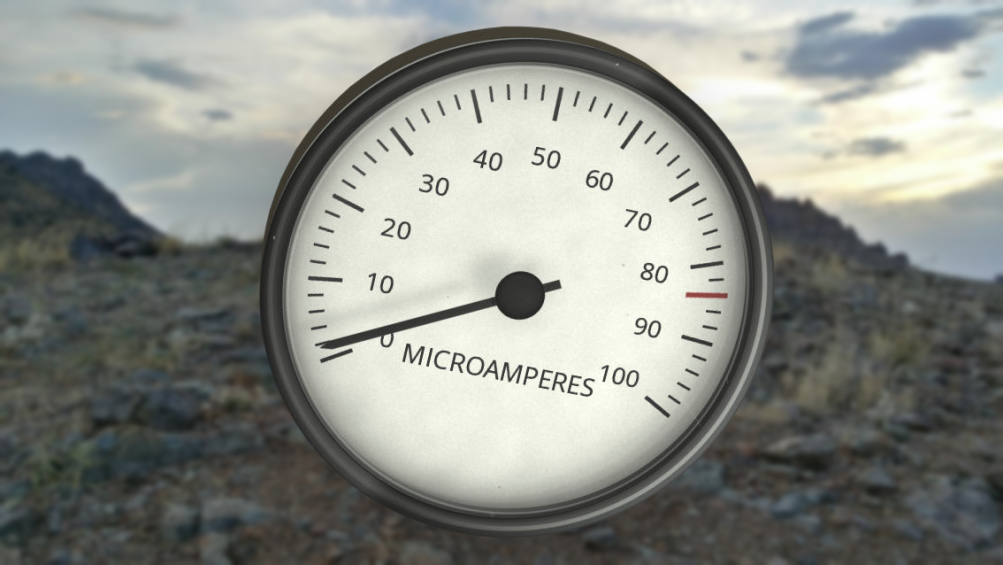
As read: **2** µA
